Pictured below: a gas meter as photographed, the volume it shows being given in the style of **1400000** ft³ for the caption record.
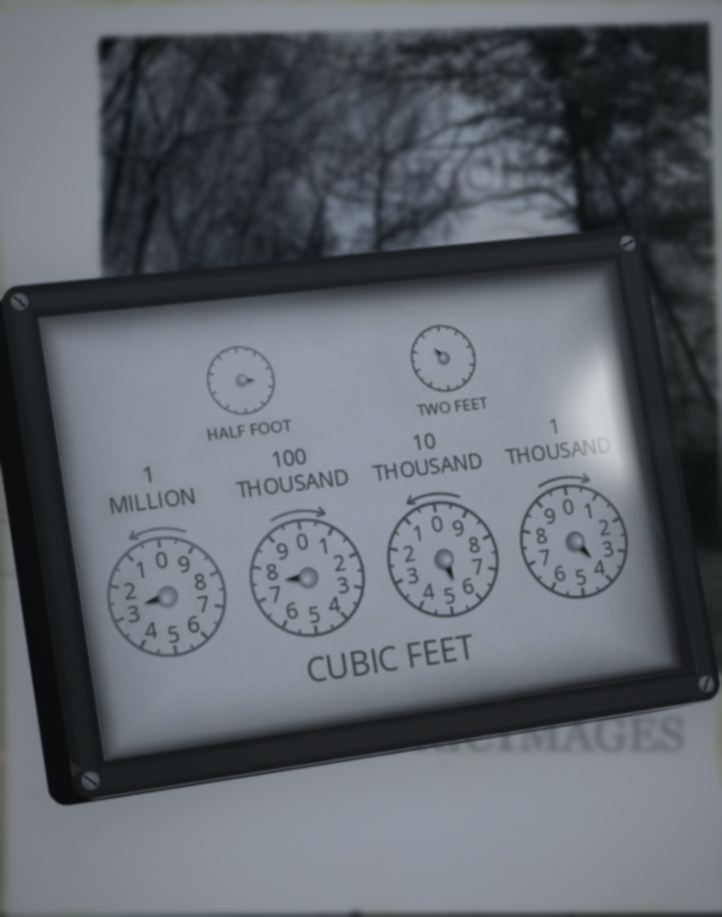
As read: **275400** ft³
